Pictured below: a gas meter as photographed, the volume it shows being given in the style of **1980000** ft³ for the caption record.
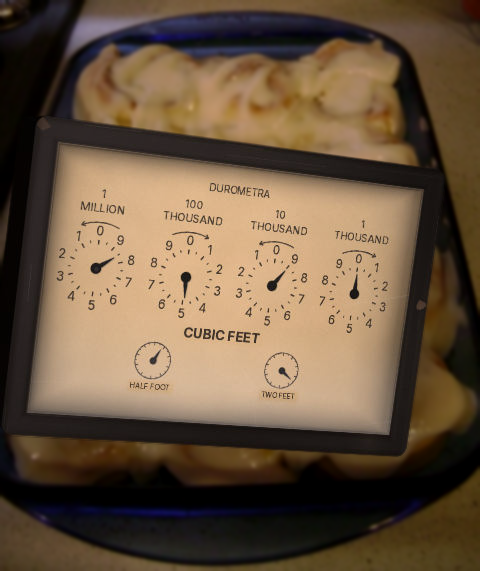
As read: **849000** ft³
